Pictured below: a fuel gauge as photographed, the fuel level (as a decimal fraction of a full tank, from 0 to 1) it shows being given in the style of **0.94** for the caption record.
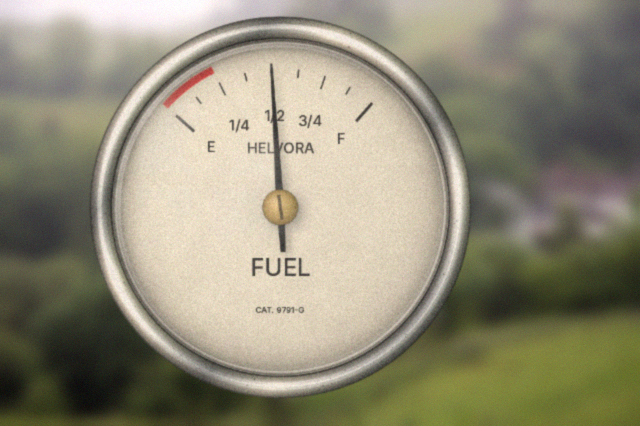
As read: **0.5**
